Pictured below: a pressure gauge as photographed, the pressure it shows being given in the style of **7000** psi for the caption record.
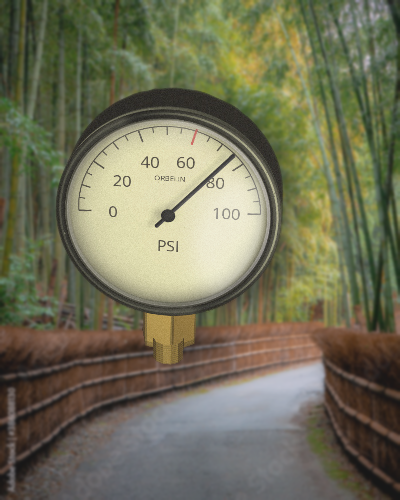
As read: **75** psi
